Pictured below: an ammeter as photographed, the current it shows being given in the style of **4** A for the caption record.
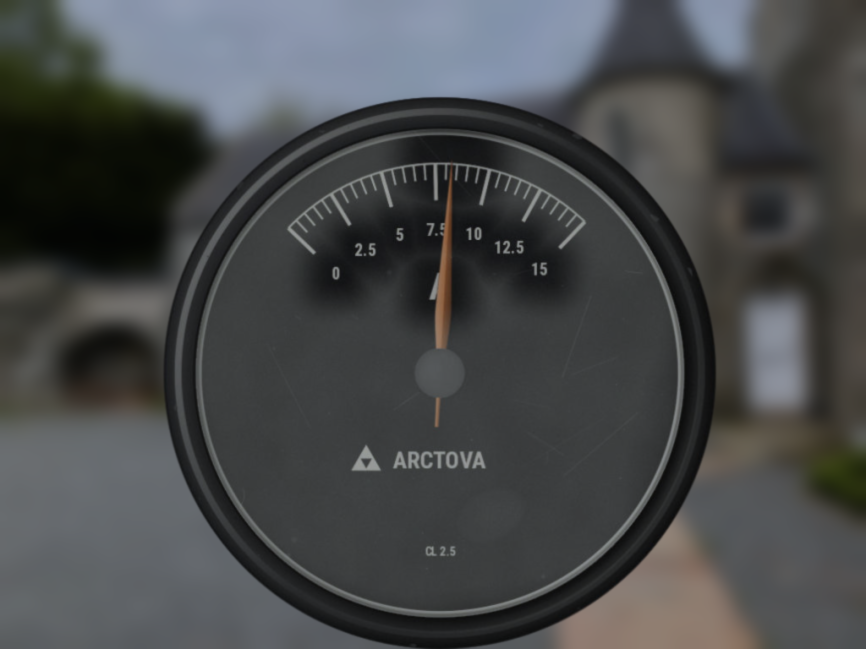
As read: **8.25** A
